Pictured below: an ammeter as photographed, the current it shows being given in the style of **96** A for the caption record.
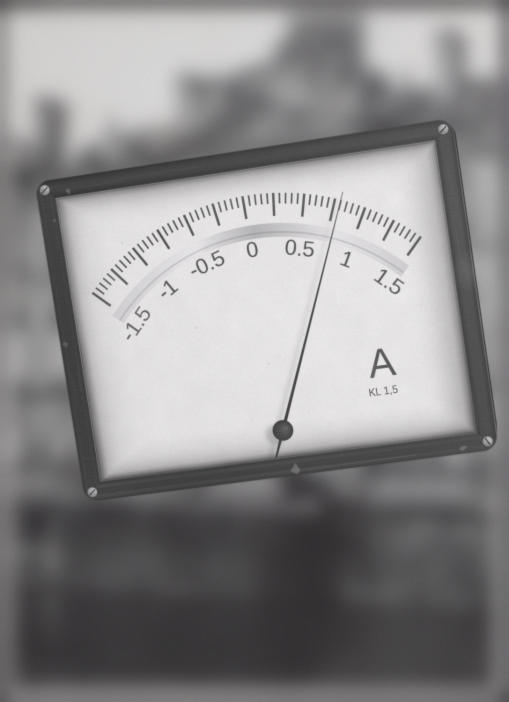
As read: **0.8** A
